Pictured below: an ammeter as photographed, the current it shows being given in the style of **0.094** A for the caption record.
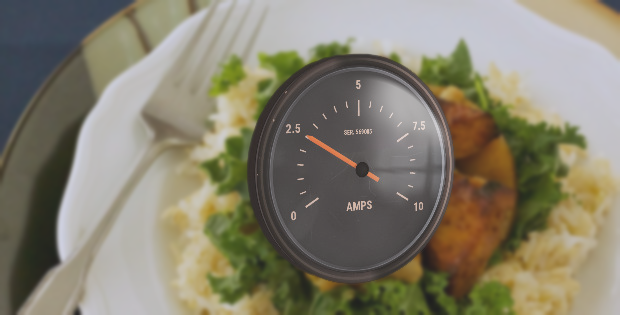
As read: **2.5** A
